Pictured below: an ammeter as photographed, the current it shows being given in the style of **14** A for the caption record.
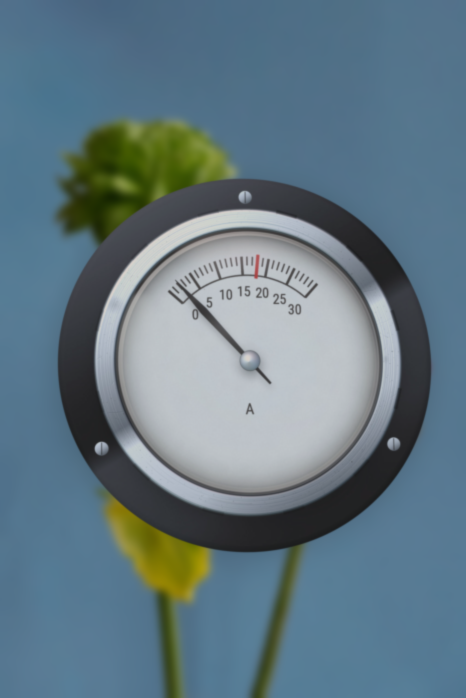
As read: **2** A
